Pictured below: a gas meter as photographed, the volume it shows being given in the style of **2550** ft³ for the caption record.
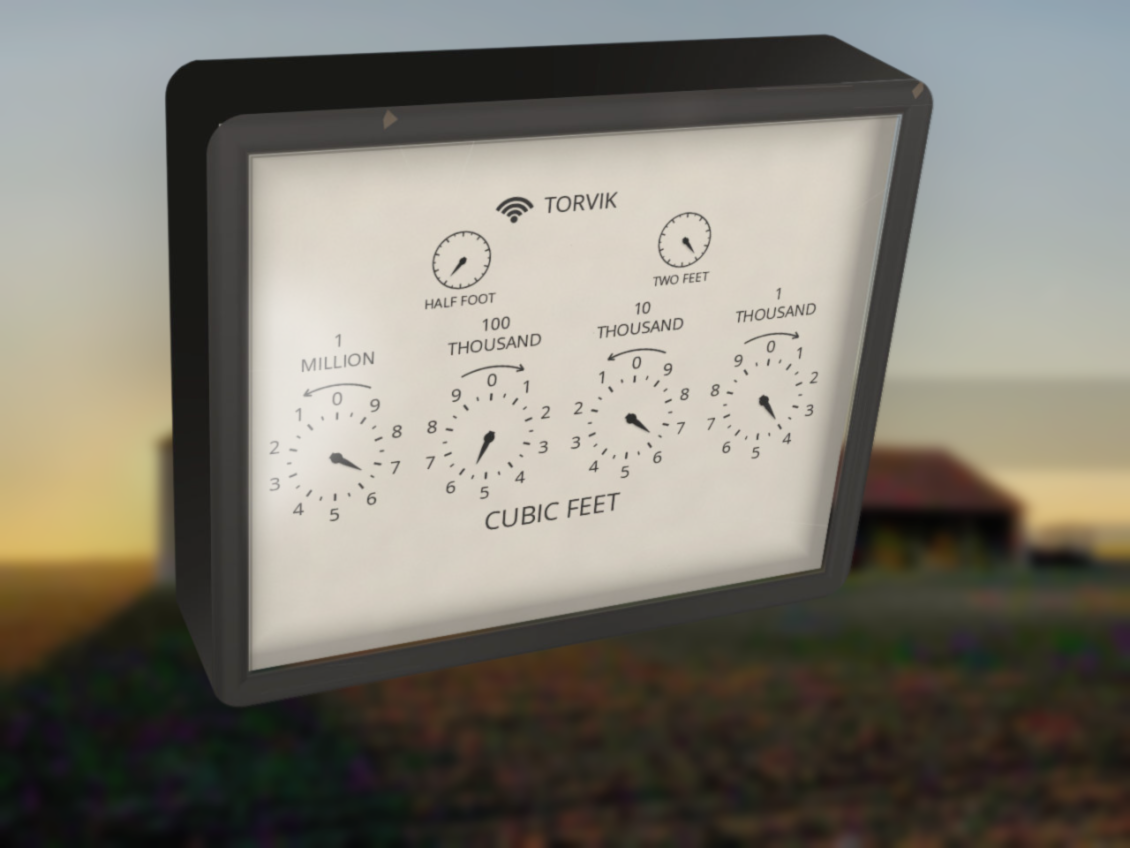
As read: **656400** ft³
